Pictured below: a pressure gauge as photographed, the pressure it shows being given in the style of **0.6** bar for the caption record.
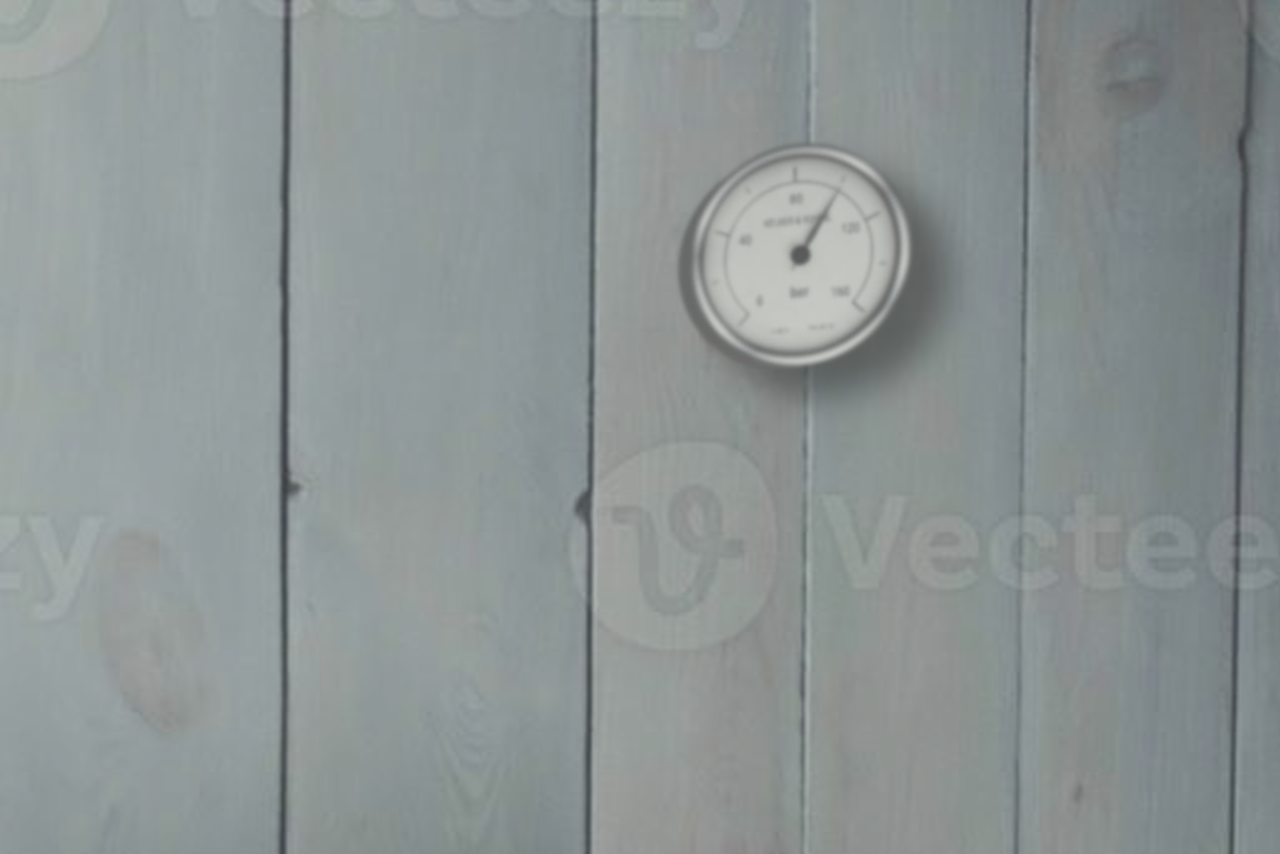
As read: **100** bar
